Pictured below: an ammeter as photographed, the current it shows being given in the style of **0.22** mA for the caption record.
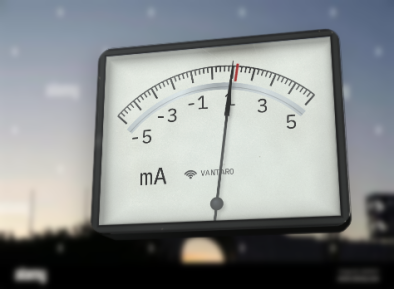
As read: **1** mA
